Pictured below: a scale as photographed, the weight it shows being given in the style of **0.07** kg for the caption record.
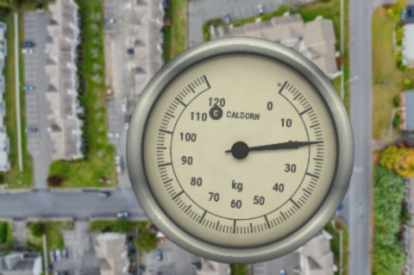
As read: **20** kg
